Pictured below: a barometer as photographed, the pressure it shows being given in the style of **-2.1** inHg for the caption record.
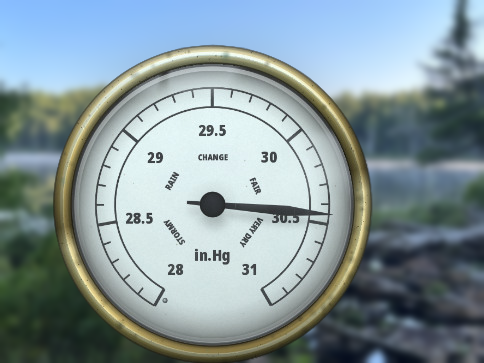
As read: **30.45** inHg
